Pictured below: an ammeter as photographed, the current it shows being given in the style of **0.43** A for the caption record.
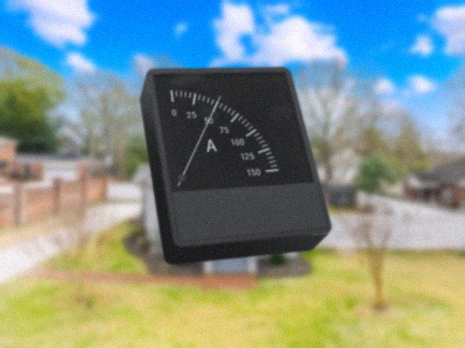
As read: **50** A
